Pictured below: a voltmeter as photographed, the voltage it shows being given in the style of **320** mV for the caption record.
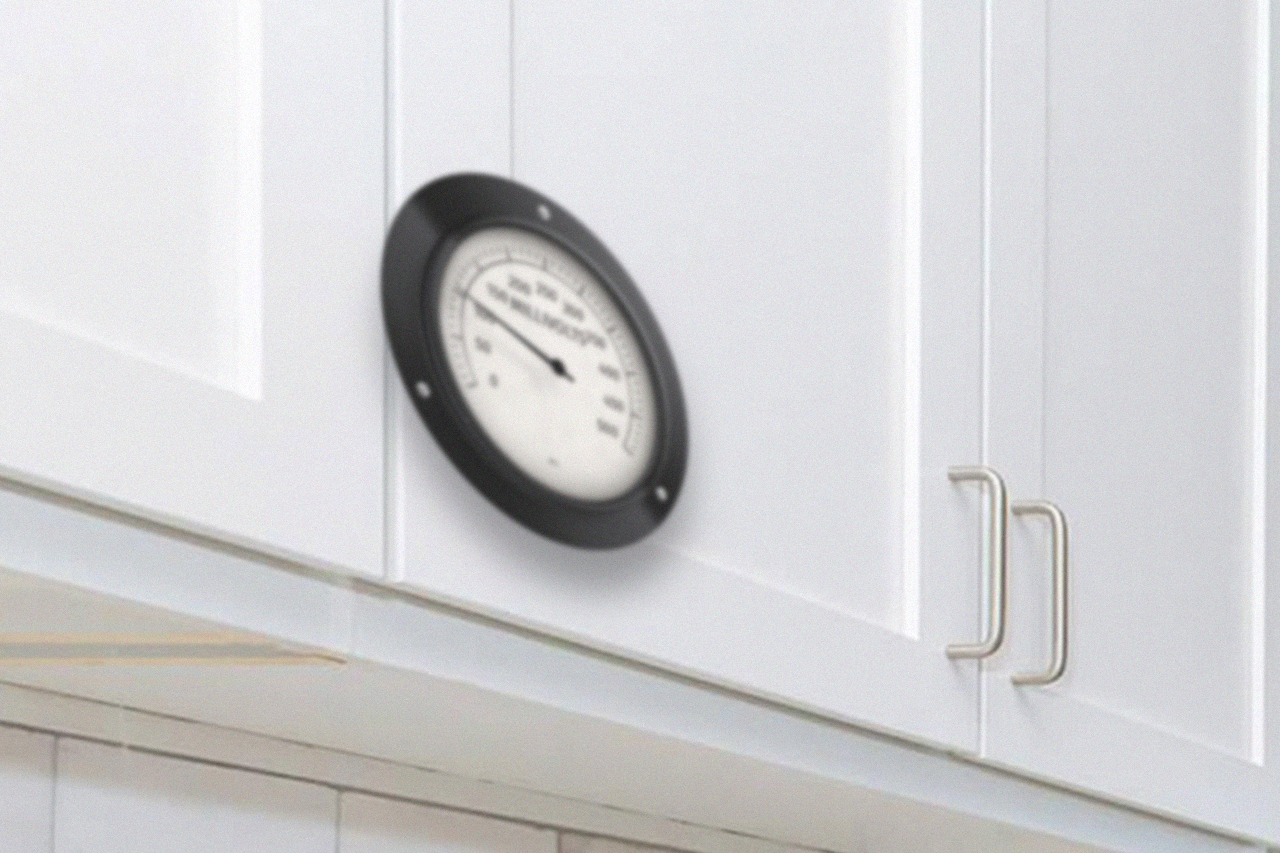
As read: **100** mV
